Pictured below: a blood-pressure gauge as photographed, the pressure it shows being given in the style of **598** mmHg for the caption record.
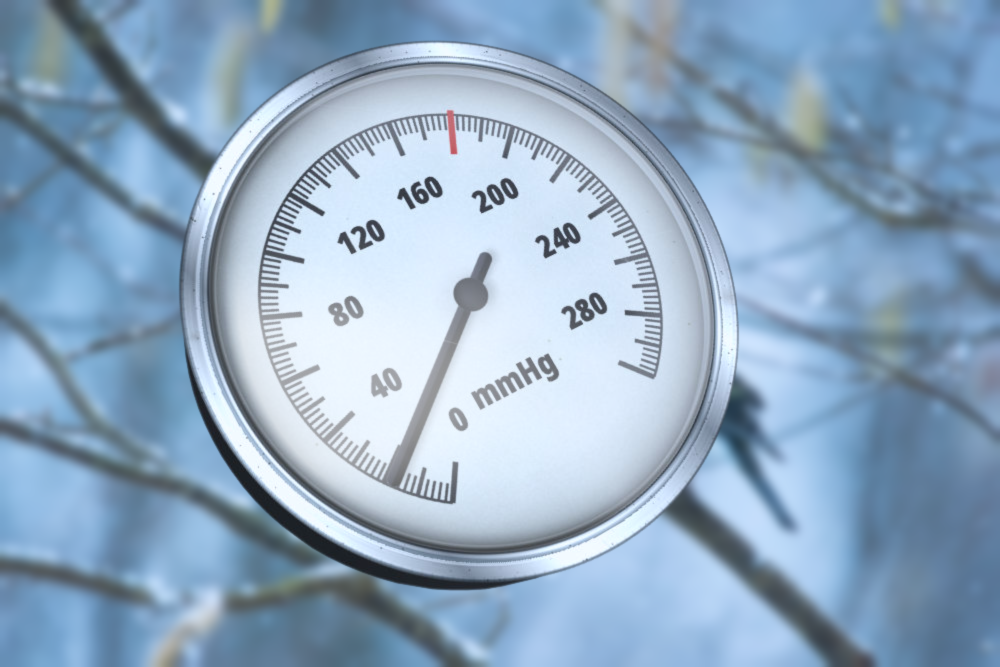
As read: **18** mmHg
